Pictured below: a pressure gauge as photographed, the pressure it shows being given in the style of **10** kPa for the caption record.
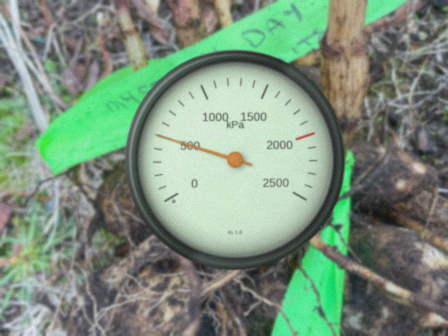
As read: **500** kPa
